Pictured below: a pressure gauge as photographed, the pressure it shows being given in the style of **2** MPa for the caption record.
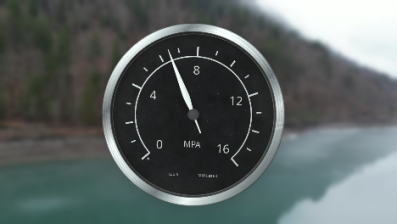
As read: **6.5** MPa
